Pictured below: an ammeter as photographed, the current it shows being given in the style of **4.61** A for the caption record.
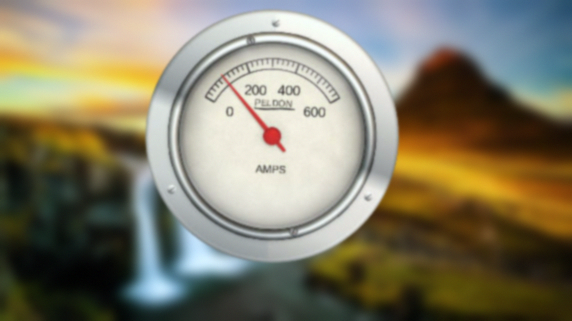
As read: **100** A
